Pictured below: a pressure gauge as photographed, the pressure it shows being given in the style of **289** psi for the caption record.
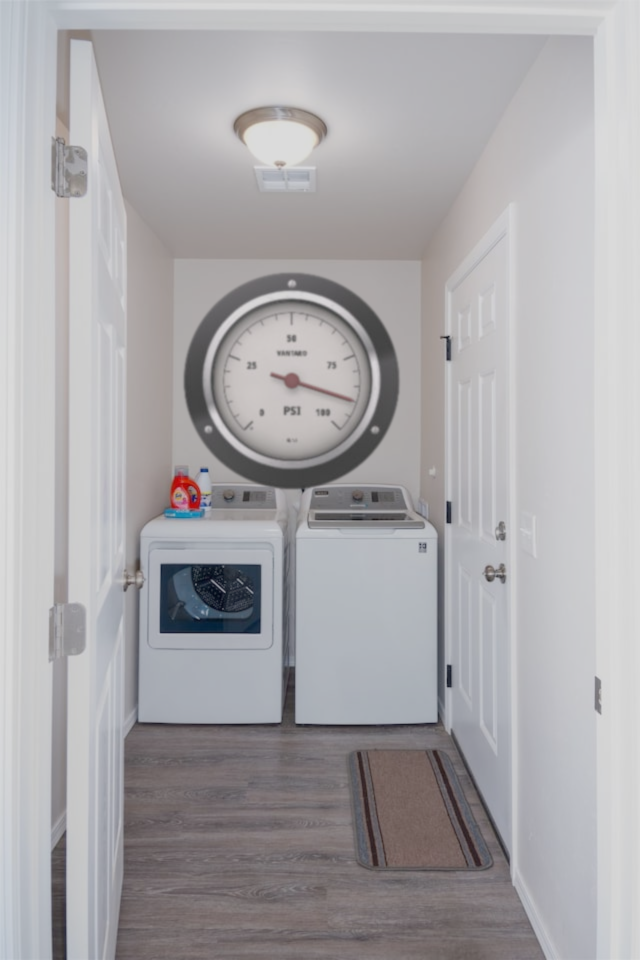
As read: **90** psi
